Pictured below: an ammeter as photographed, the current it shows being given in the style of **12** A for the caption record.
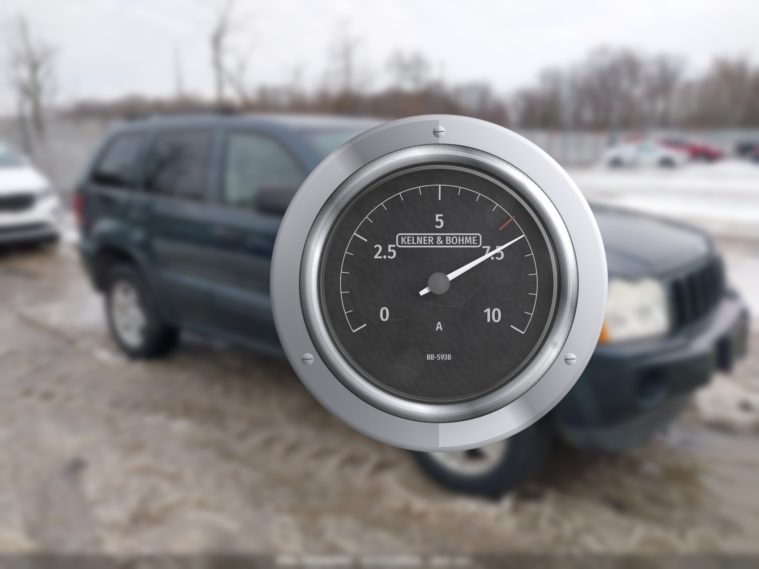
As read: **7.5** A
